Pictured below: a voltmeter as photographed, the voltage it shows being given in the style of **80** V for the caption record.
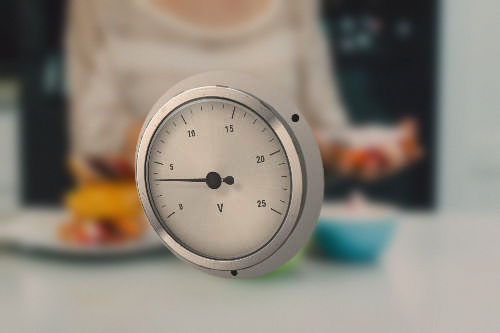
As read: **3.5** V
